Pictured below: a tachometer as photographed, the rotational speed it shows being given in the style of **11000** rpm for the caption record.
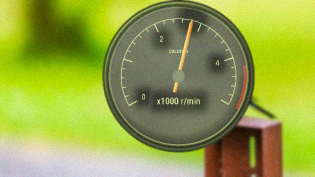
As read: **2800** rpm
